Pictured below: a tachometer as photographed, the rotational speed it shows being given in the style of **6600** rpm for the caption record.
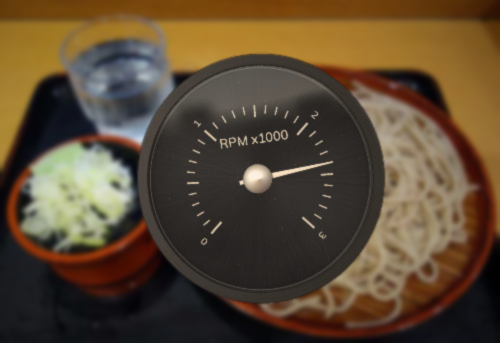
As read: **2400** rpm
